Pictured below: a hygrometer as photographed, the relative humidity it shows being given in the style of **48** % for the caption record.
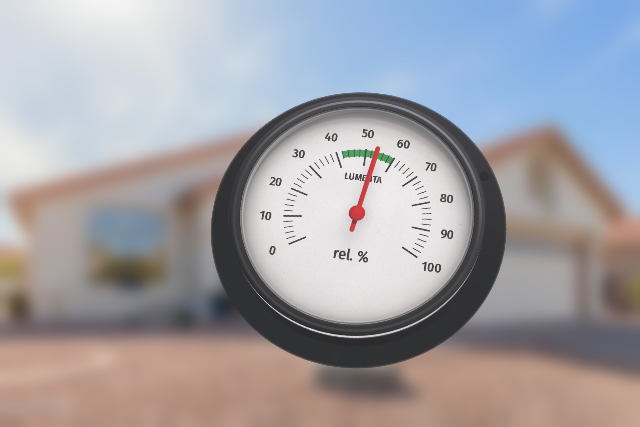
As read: **54** %
